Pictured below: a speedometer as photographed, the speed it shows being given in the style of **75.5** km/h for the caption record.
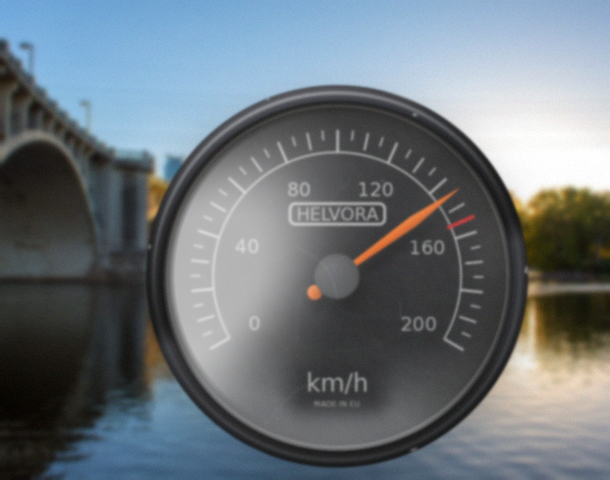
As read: **145** km/h
